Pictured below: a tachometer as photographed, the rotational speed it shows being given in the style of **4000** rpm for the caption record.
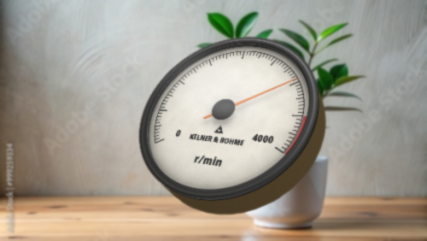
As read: **3000** rpm
